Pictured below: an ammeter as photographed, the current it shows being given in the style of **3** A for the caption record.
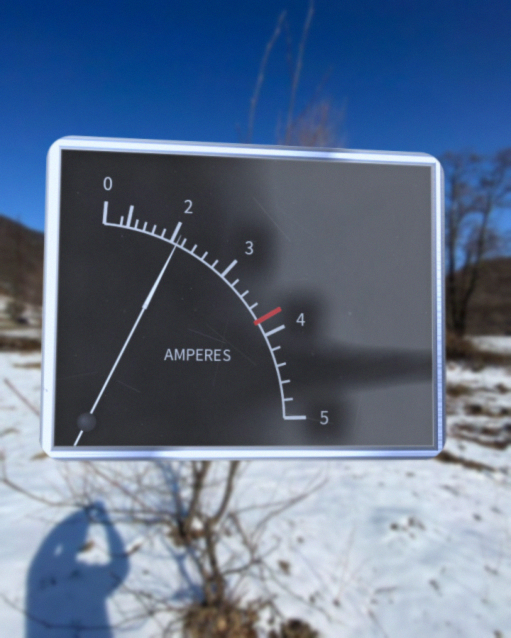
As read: **2.1** A
